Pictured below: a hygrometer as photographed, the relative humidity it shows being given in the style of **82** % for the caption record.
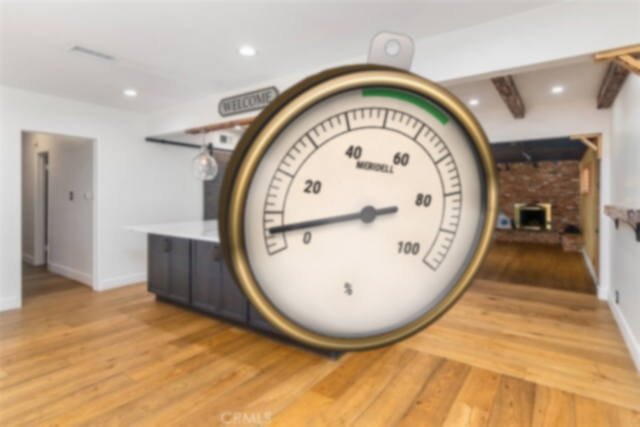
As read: **6** %
